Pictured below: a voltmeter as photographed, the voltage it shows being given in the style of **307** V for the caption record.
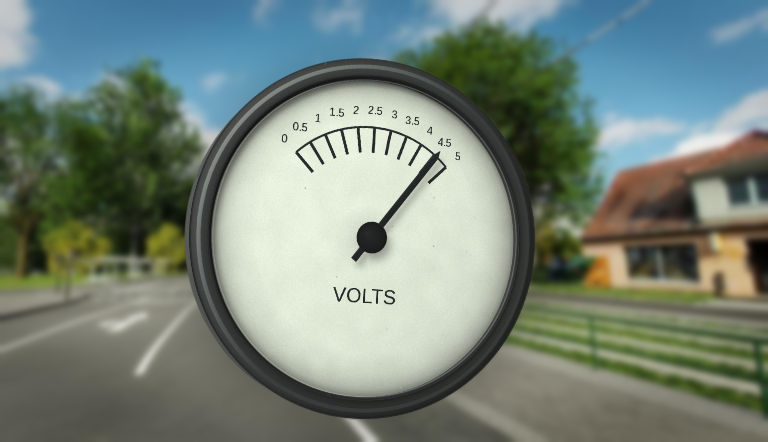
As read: **4.5** V
